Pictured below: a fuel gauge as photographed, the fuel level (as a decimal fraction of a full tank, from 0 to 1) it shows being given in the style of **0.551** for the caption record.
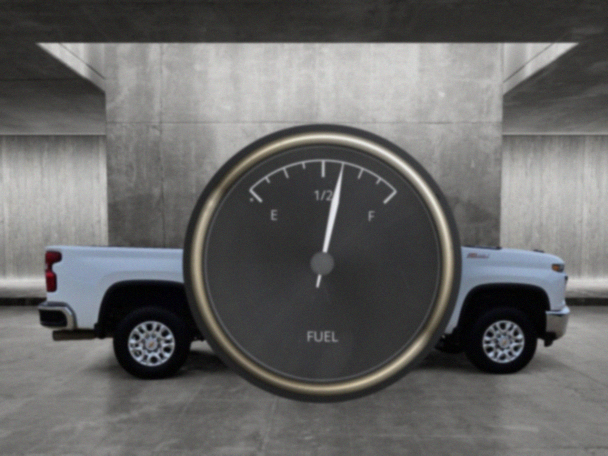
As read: **0.625**
